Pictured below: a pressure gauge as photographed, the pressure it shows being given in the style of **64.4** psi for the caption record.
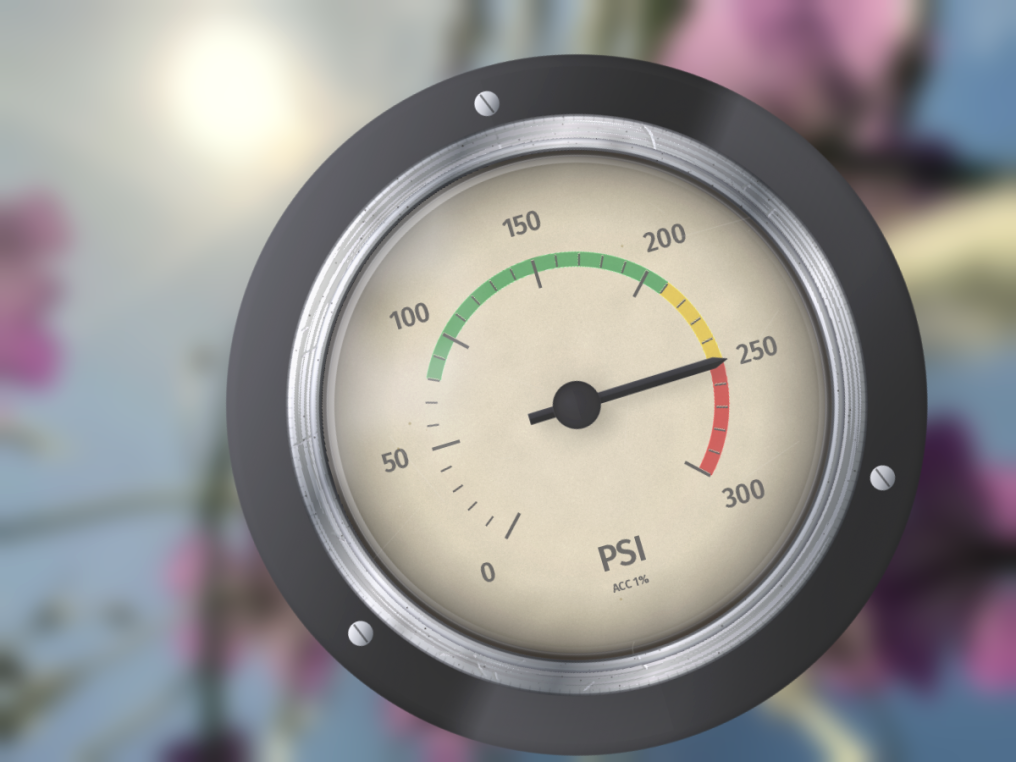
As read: **250** psi
